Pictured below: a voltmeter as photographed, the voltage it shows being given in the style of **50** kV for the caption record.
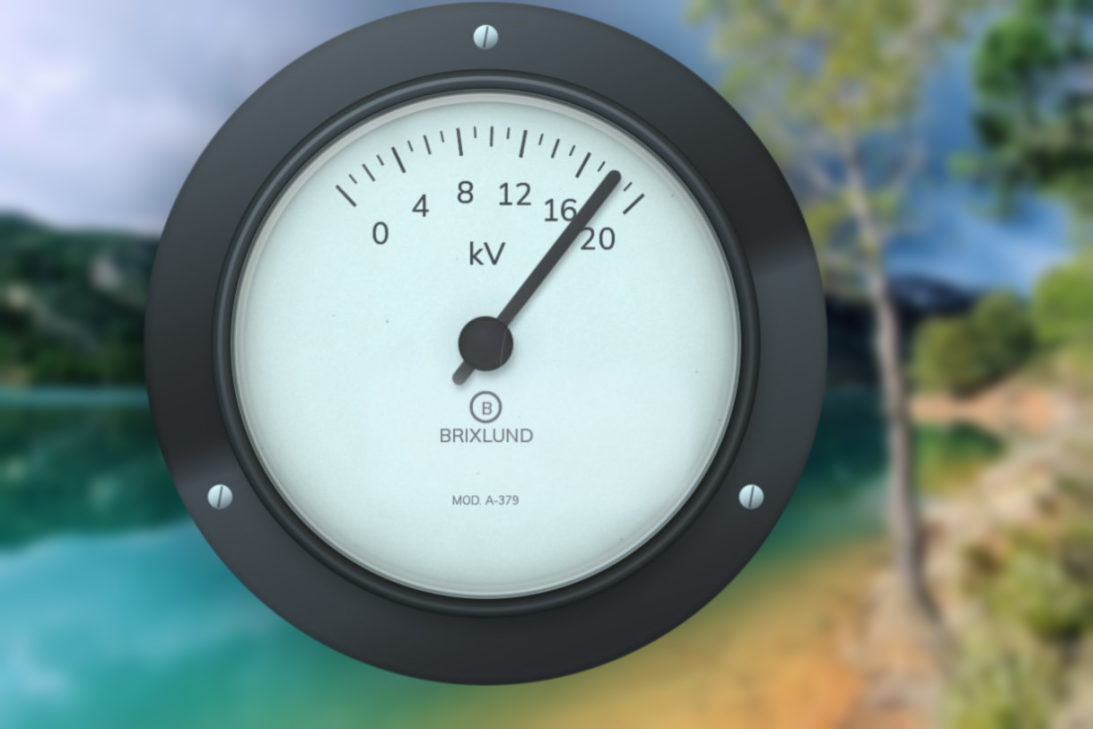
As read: **18** kV
